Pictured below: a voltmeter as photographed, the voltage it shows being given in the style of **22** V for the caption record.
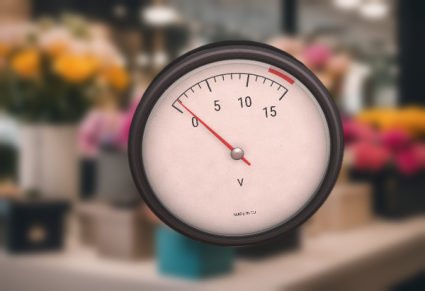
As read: **1** V
